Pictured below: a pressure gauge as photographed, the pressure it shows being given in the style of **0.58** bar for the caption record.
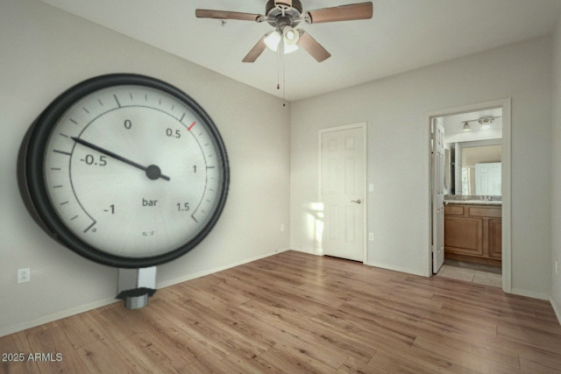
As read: **-0.4** bar
